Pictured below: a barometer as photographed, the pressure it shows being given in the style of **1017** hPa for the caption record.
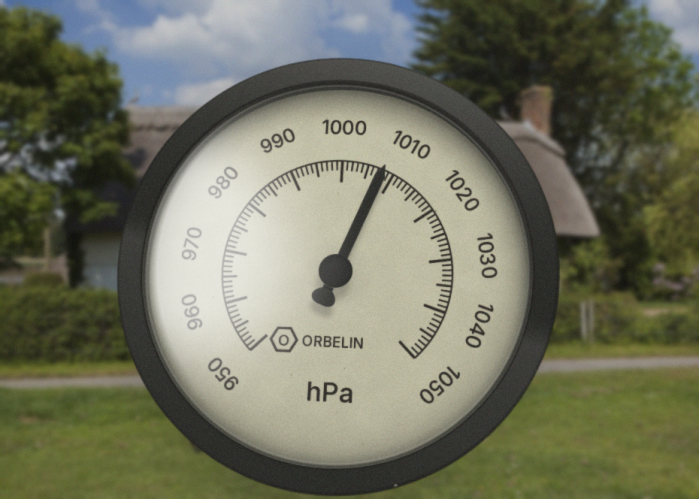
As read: **1008** hPa
